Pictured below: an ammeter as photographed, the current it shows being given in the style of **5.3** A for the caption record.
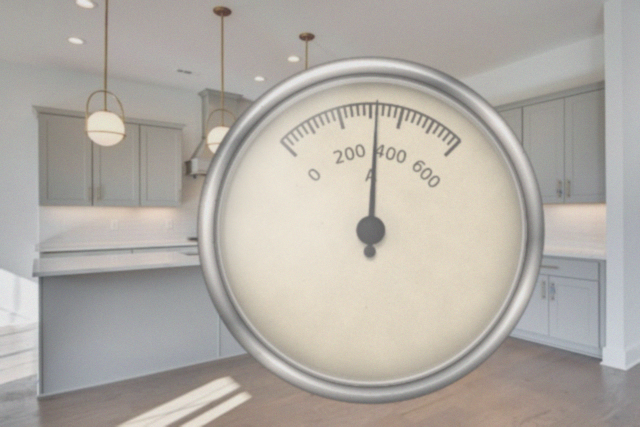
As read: **320** A
